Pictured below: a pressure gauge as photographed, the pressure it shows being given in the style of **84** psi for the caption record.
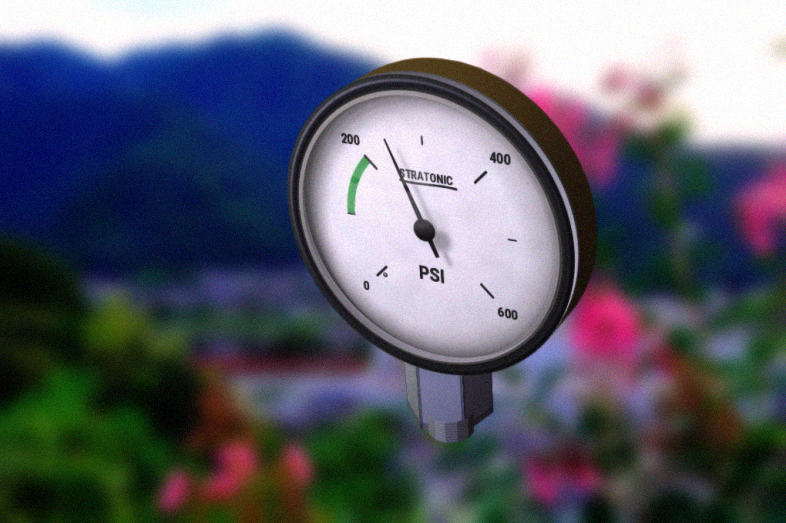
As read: **250** psi
